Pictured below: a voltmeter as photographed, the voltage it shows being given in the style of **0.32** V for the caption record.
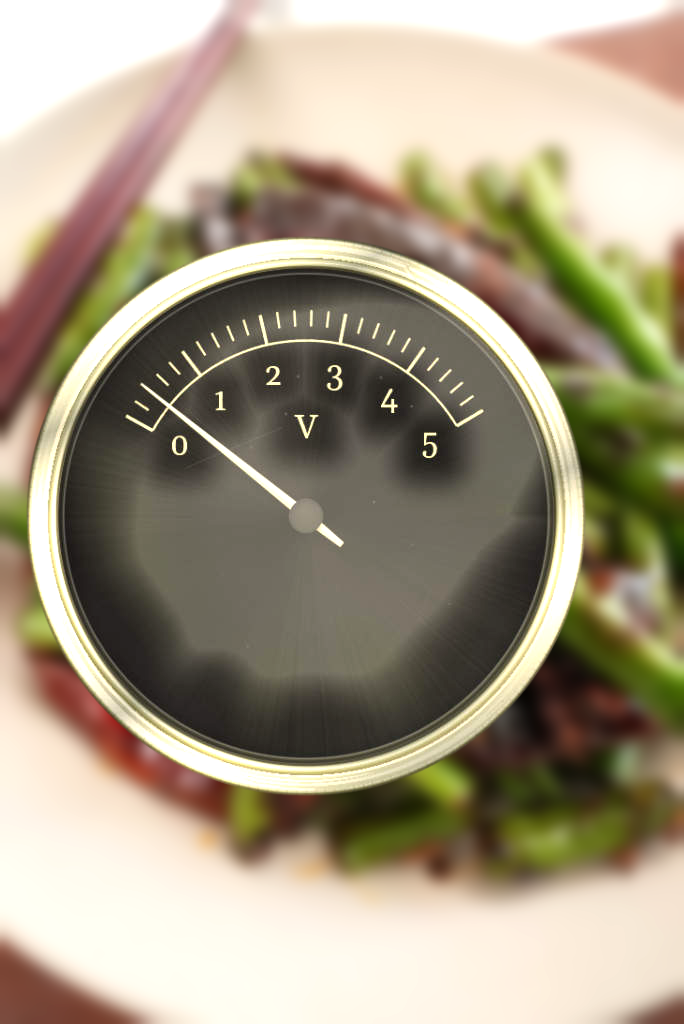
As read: **0.4** V
